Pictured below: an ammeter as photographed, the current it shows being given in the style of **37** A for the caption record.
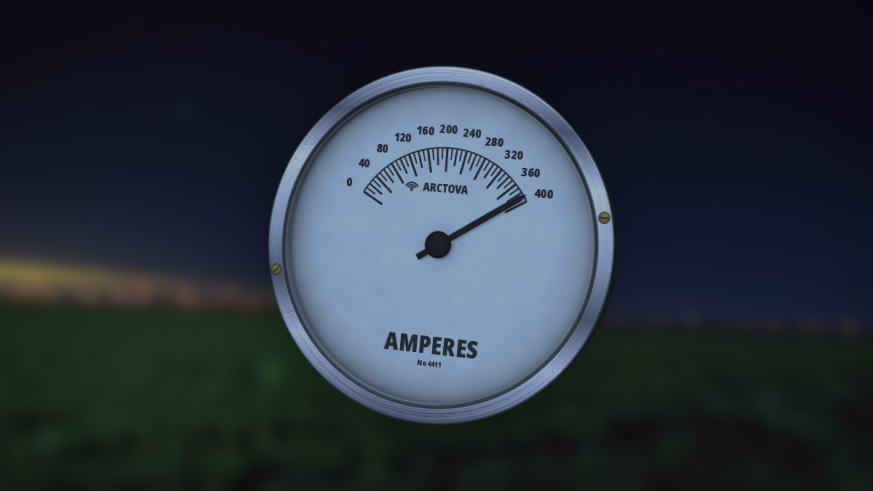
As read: **390** A
